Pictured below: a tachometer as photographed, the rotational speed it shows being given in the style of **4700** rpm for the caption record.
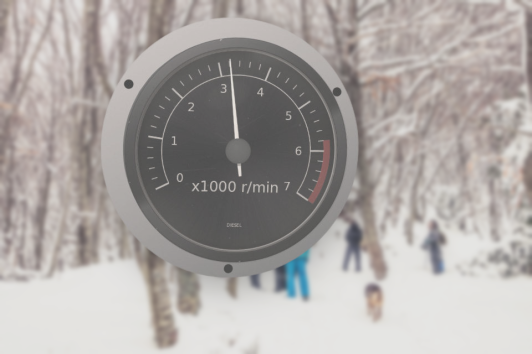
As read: **3200** rpm
